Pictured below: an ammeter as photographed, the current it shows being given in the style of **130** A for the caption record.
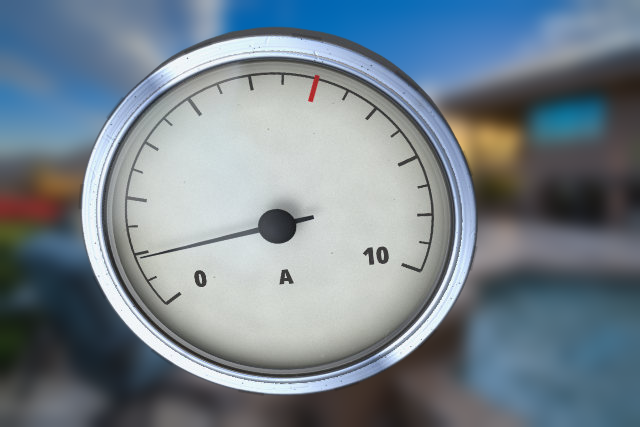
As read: **1** A
